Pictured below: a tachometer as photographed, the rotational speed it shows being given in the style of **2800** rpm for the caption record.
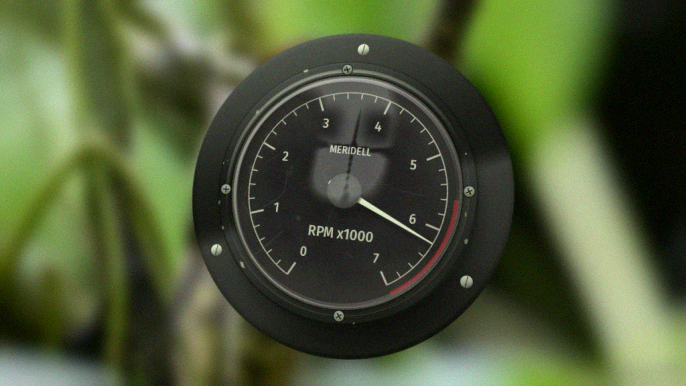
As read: **6200** rpm
